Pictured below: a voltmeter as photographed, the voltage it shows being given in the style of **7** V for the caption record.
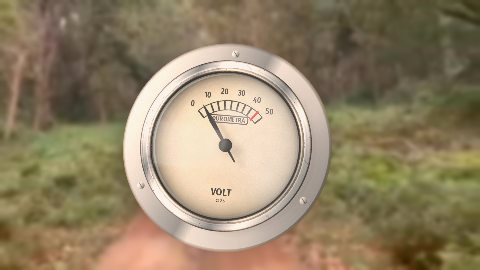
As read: **5** V
